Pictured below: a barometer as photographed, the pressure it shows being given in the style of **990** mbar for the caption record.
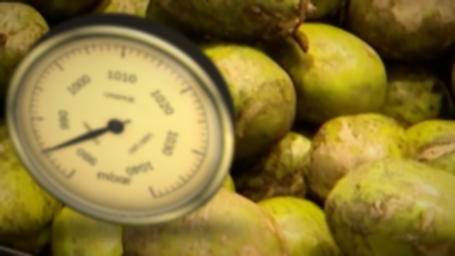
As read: **985** mbar
